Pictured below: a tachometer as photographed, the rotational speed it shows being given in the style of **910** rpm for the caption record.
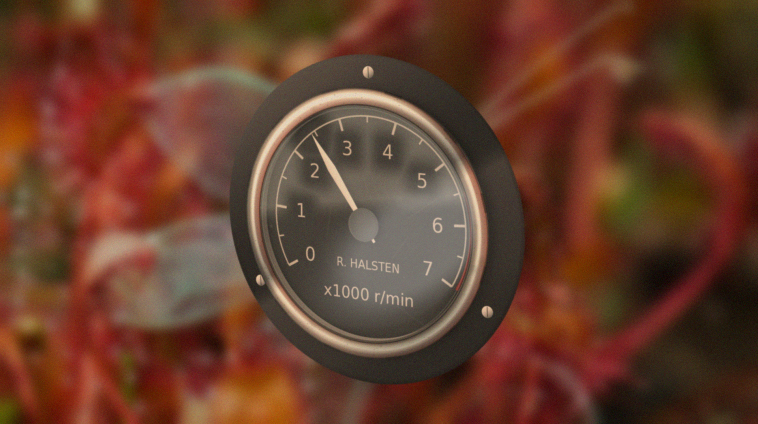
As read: **2500** rpm
